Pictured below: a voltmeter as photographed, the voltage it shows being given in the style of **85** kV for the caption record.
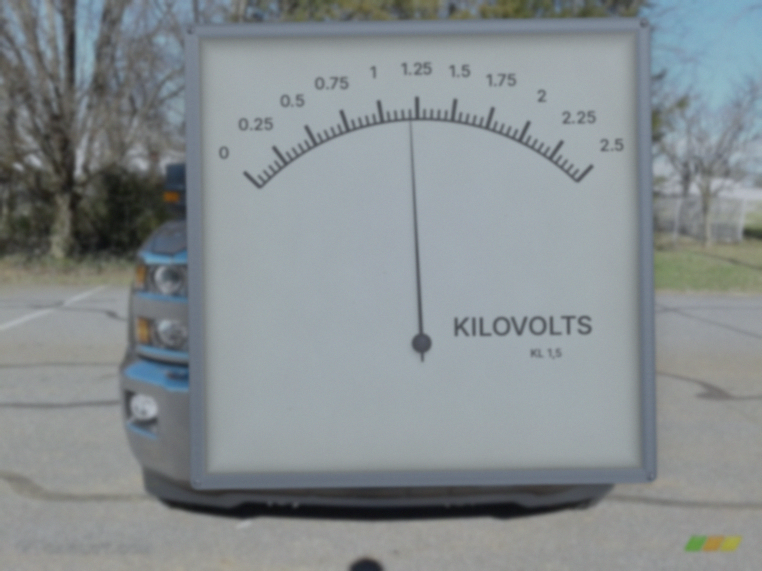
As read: **1.2** kV
